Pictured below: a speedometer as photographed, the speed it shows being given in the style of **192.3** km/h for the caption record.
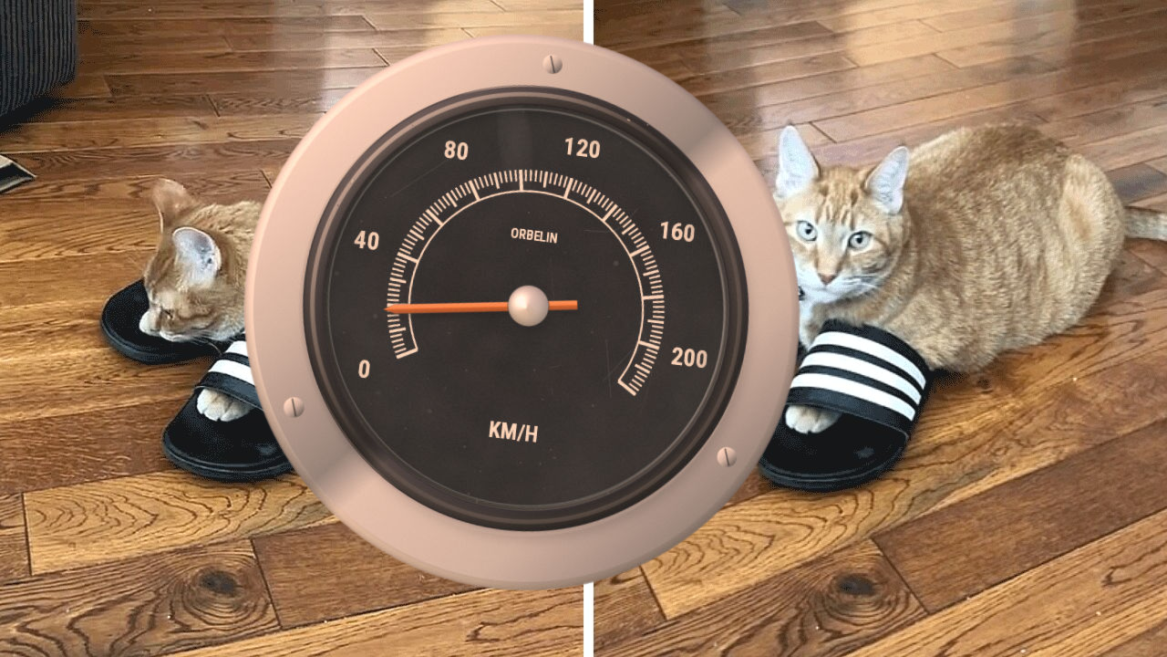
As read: **18** km/h
